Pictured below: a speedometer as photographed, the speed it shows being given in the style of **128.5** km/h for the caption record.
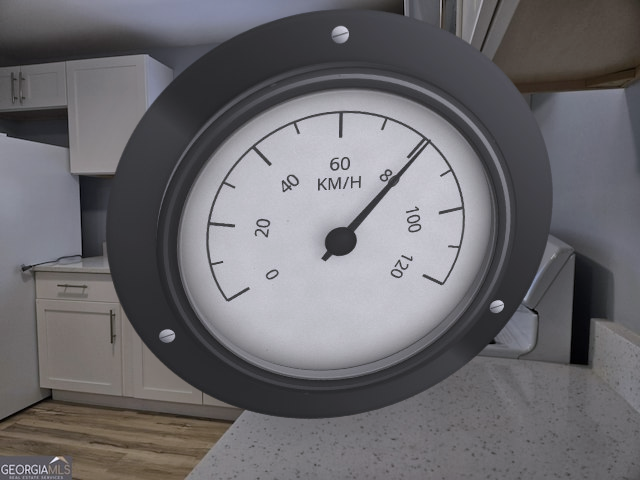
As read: **80** km/h
